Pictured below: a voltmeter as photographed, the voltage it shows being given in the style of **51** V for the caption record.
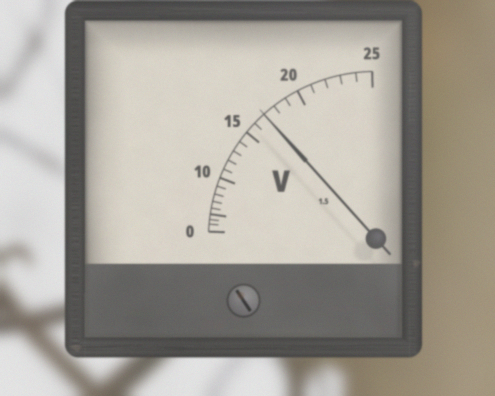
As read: **17** V
